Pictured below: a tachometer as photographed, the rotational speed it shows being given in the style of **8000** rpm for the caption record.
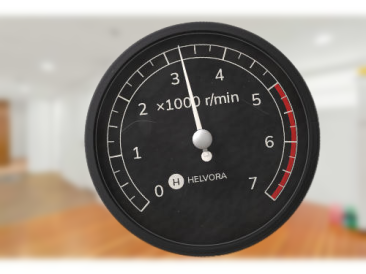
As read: **3250** rpm
